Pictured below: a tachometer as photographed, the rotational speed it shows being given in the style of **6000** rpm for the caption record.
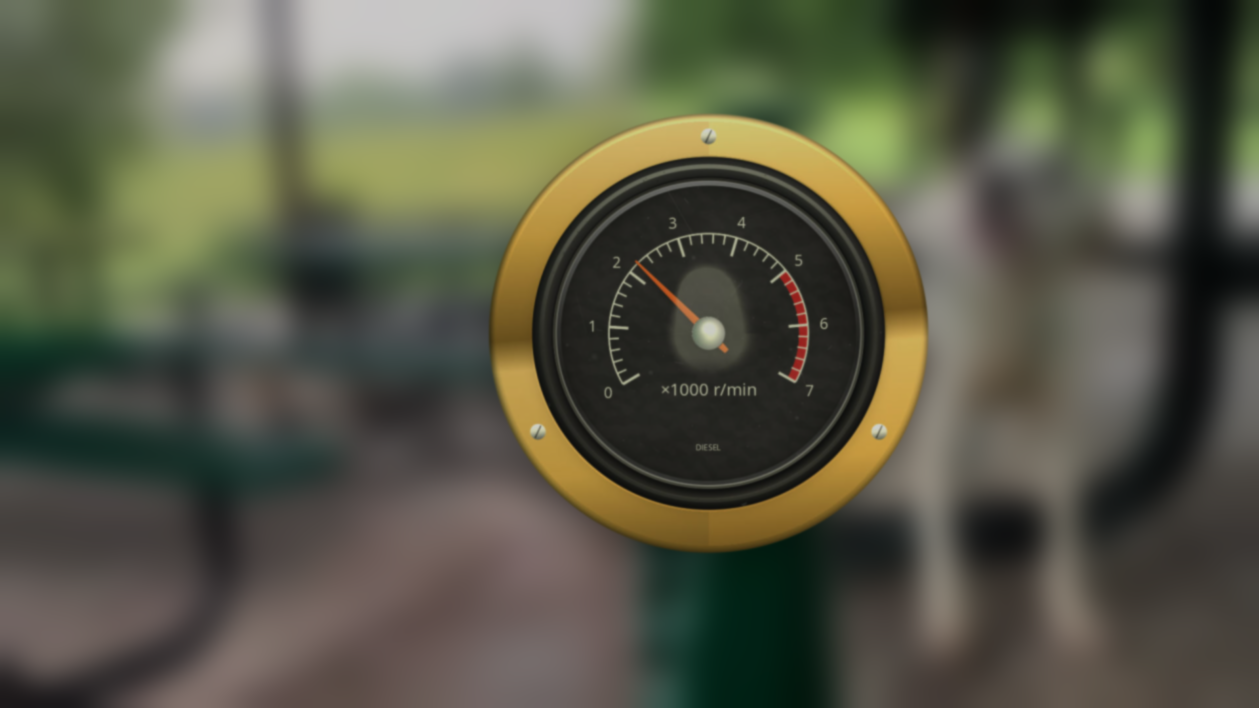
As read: **2200** rpm
